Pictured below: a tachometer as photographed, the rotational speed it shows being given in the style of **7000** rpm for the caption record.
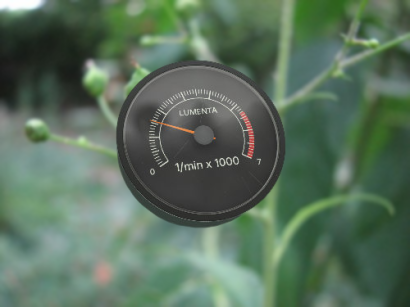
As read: **1500** rpm
